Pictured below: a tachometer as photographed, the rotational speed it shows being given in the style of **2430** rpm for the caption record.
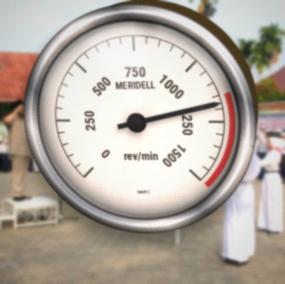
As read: **1175** rpm
